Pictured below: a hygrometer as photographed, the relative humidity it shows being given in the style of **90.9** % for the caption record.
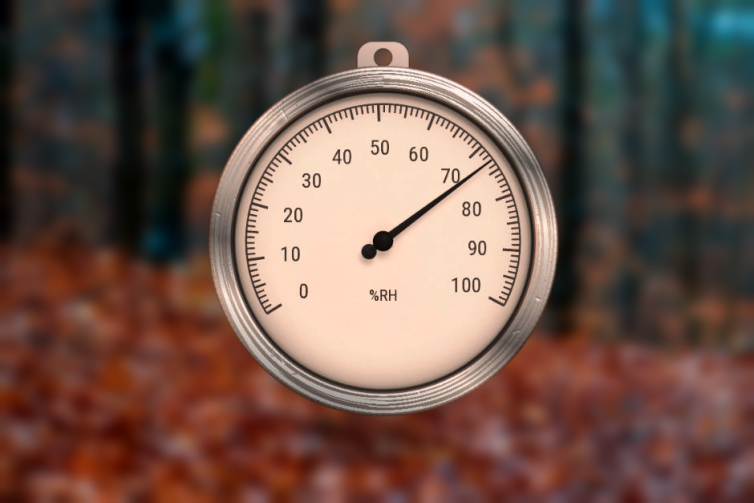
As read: **73** %
